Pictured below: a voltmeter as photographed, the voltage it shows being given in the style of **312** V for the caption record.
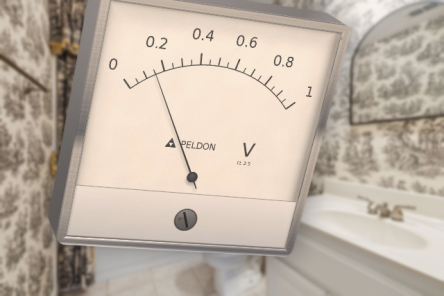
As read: **0.15** V
